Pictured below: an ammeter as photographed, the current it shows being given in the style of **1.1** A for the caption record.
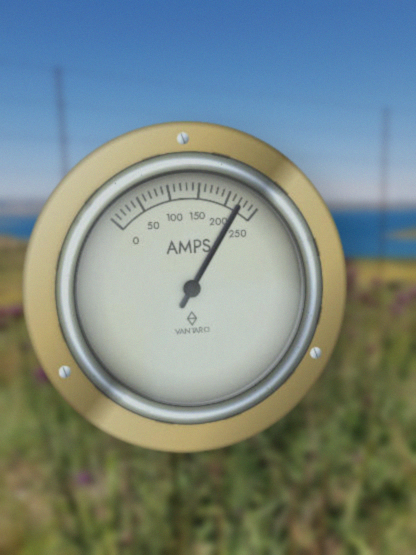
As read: **220** A
